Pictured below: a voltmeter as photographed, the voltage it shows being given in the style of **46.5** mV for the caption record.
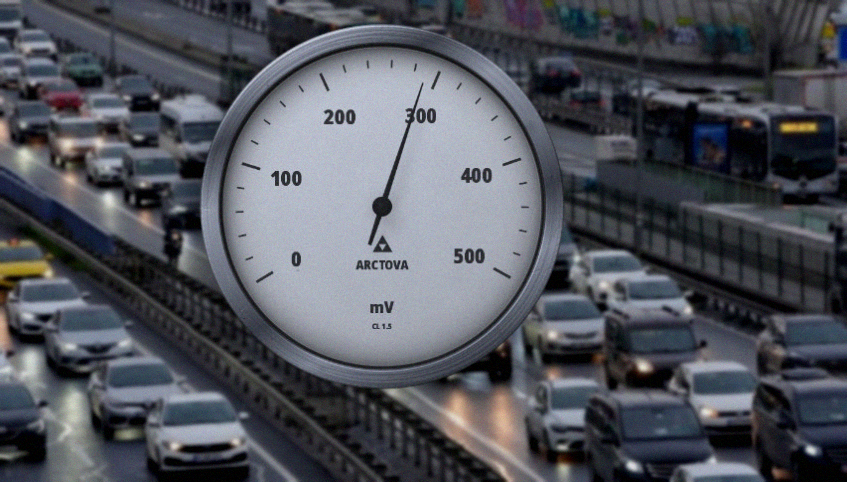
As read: **290** mV
